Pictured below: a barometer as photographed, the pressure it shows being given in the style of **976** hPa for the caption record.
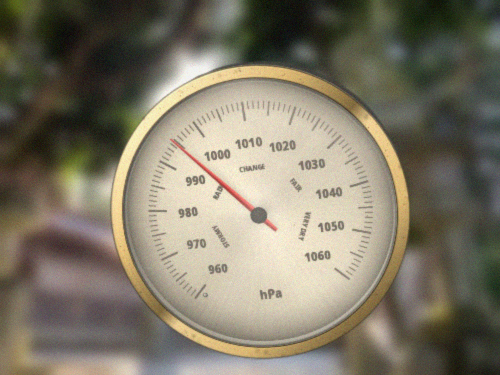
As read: **995** hPa
